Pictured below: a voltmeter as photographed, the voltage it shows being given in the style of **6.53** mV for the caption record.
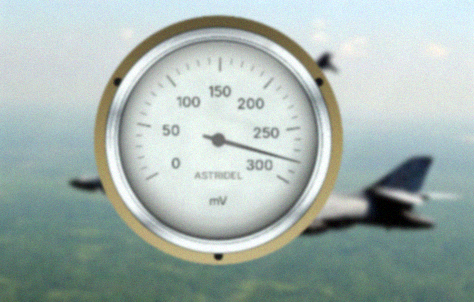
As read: **280** mV
